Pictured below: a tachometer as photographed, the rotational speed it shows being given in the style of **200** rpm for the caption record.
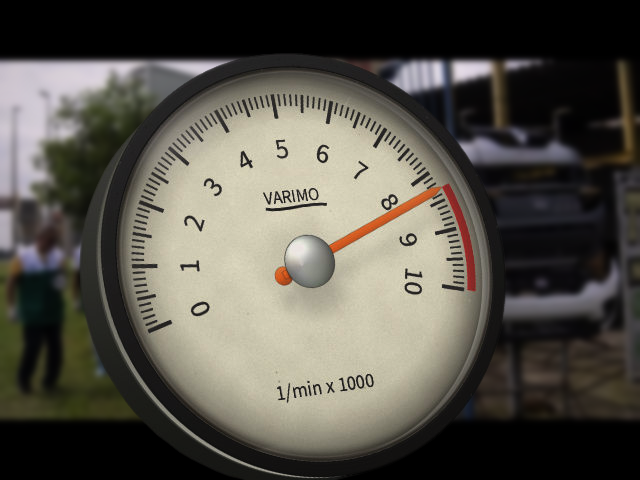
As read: **8300** rpm
